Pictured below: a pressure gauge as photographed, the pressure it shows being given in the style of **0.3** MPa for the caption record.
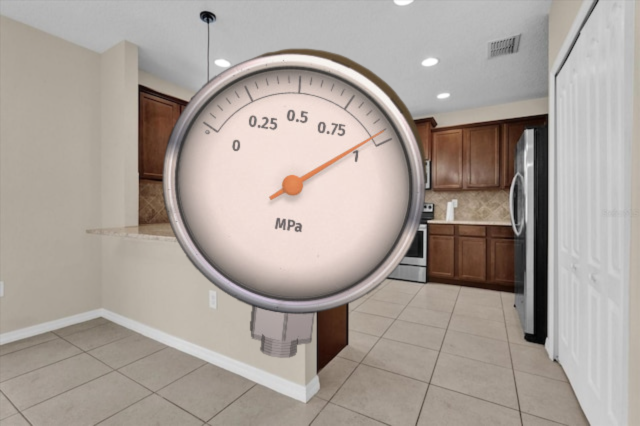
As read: **0.95** MPa
